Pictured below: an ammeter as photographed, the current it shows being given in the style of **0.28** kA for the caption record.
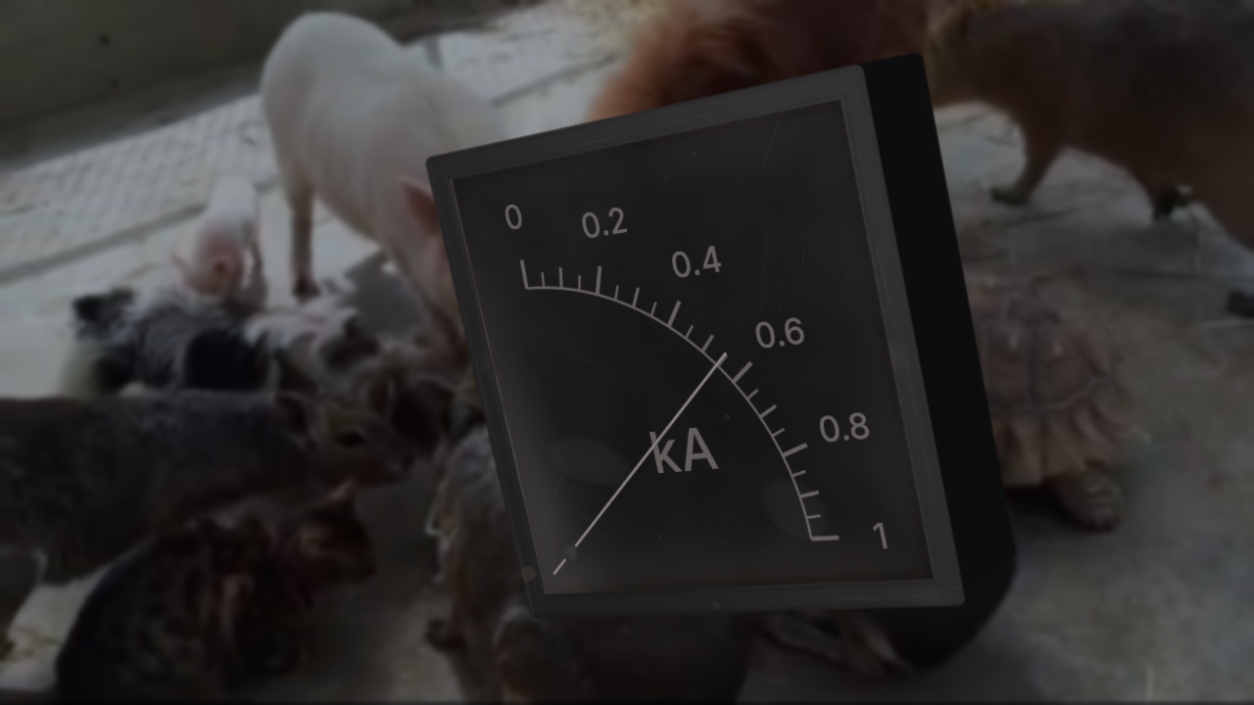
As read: **0.55** kA
